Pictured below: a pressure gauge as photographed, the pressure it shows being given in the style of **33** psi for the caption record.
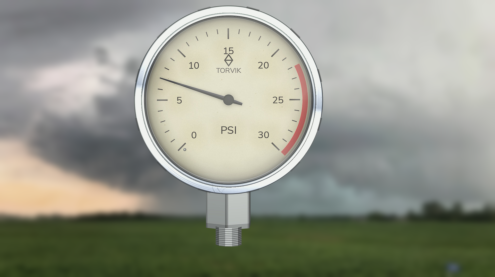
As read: **7** psi
